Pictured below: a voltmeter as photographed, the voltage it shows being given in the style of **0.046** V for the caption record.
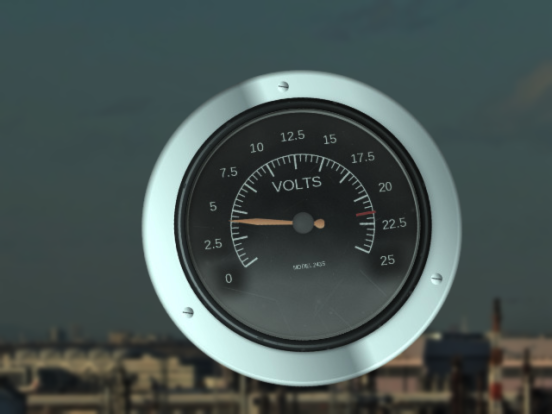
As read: **4** V
